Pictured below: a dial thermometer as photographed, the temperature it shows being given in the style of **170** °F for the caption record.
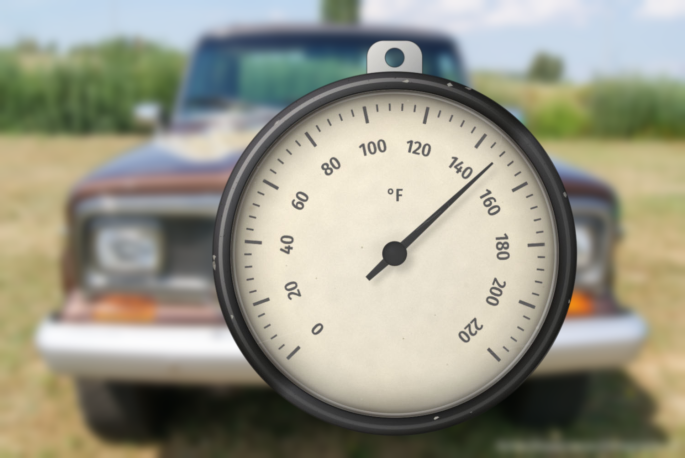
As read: **148** °F
